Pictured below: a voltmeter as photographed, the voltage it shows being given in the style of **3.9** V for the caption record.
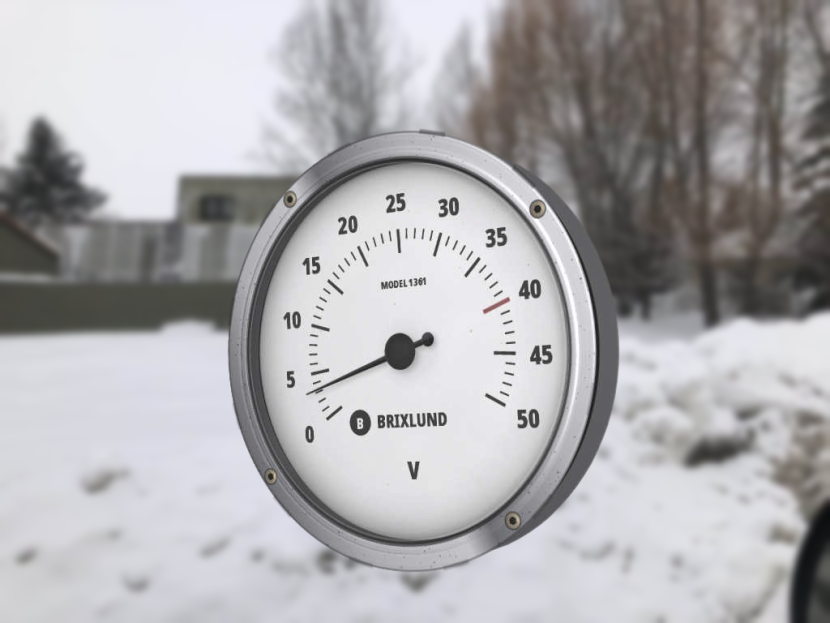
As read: **3** V
